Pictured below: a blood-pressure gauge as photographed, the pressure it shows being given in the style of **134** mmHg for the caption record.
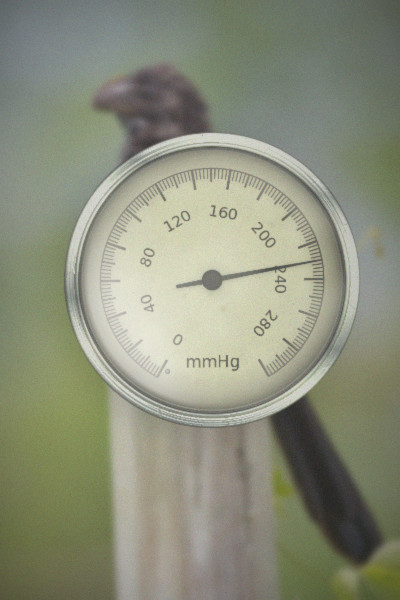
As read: **230** mmHg
